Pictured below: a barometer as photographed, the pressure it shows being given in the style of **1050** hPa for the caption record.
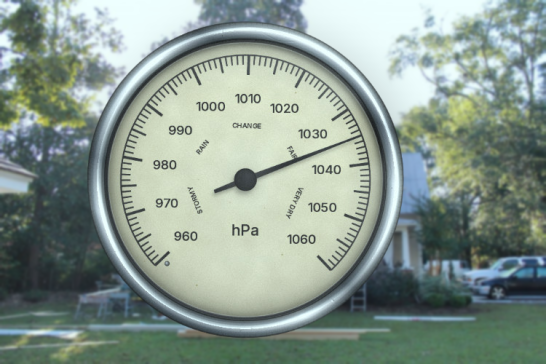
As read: **1035** hPa
